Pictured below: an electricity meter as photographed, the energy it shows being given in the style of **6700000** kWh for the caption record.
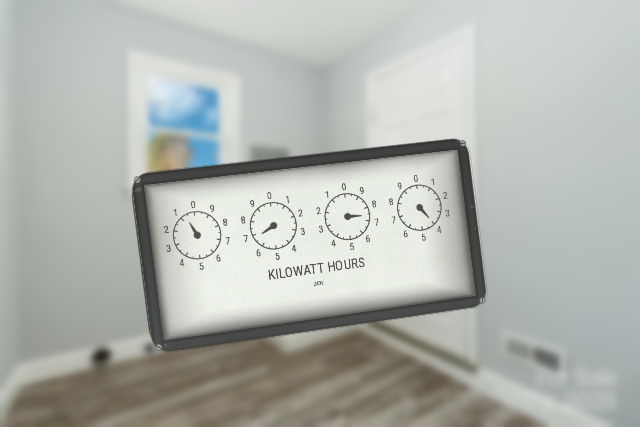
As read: **674** kWh
